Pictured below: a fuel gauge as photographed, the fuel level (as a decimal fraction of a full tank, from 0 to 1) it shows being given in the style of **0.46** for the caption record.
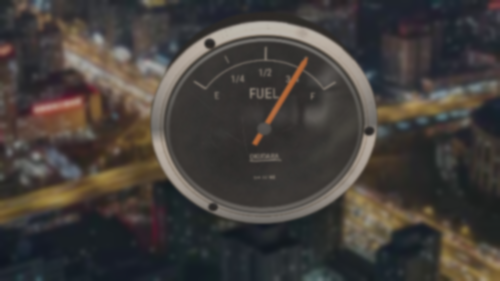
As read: **0.75**
